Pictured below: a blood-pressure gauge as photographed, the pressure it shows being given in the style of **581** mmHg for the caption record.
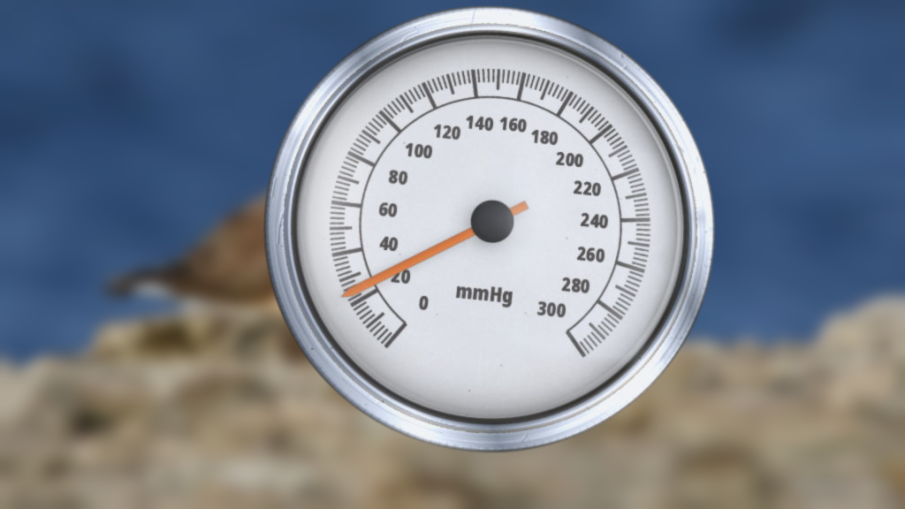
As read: **24** mmHg
